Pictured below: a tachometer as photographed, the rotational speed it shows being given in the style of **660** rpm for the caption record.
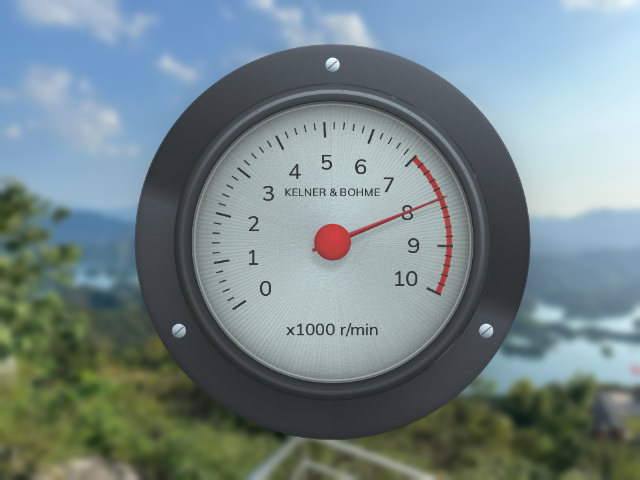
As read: **8000** rpm
